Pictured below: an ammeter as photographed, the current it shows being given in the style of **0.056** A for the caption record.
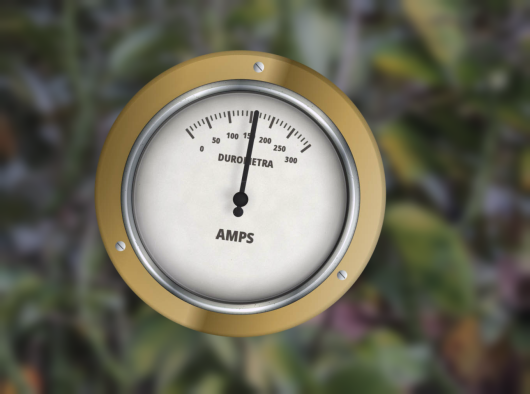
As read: **160** A
